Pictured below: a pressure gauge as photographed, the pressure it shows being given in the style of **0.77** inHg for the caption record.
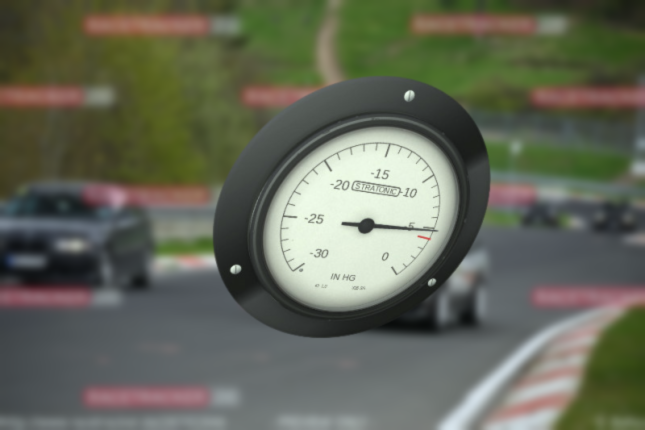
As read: **-5** inHg
